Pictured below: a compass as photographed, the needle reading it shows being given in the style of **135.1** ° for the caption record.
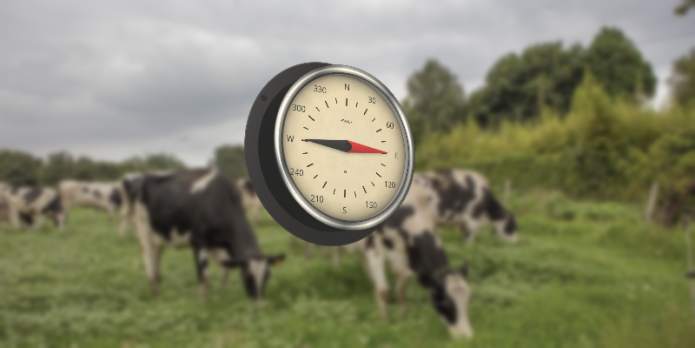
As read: **90** °
